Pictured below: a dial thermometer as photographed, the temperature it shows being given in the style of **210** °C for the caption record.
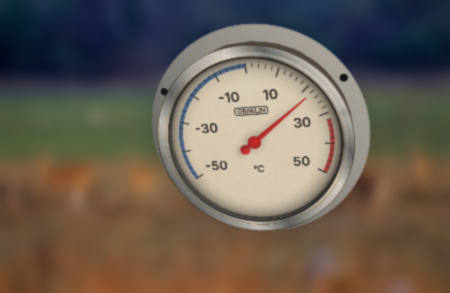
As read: **22** °C
